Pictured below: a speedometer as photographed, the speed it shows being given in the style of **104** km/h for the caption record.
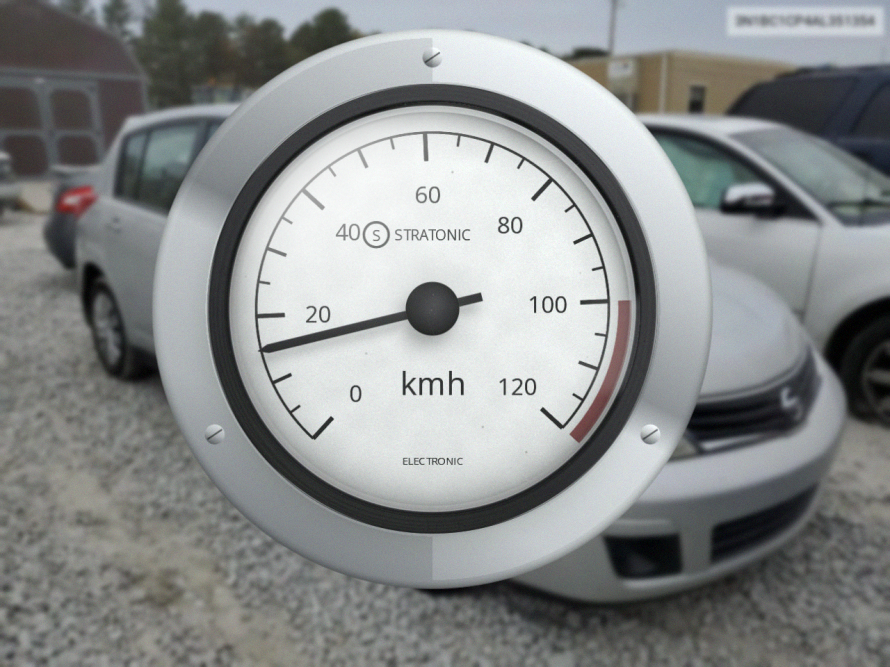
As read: **15** km/h
